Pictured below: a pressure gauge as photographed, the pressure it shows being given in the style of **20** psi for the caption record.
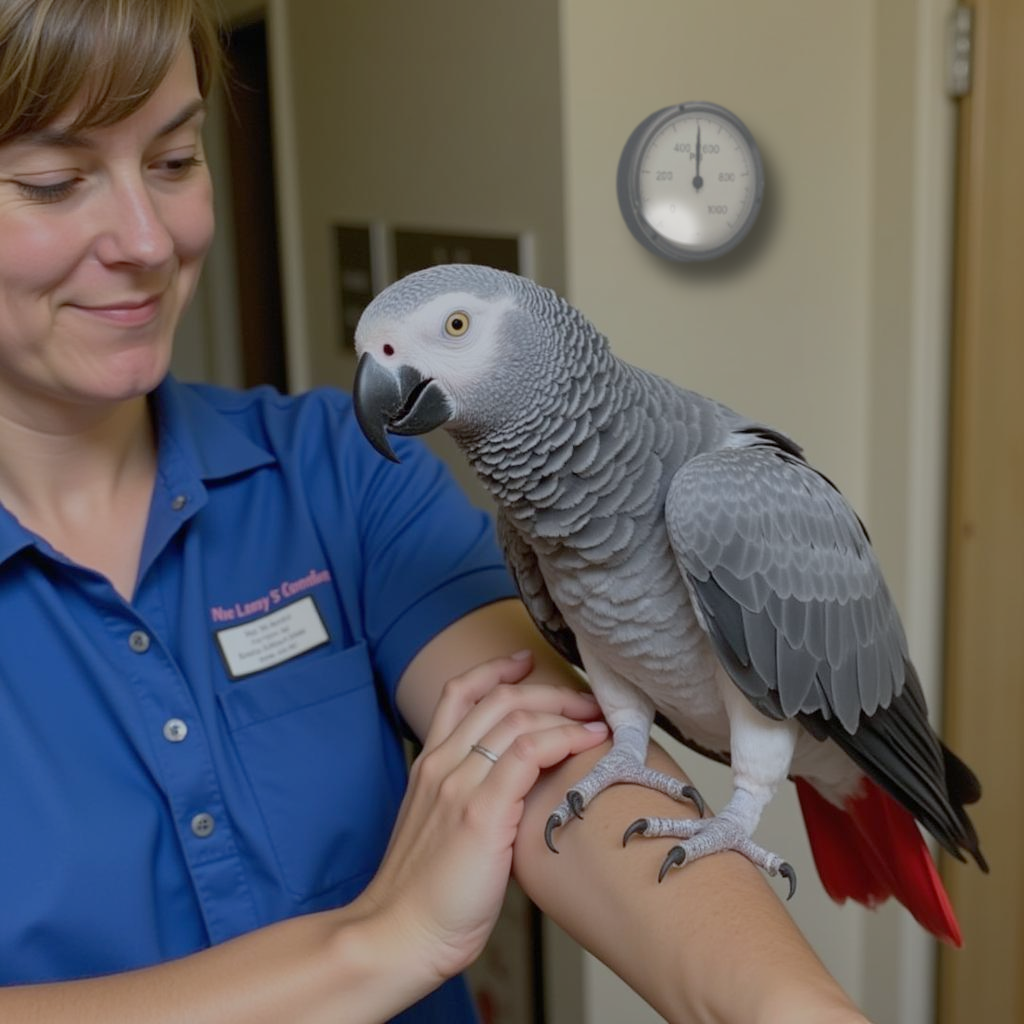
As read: **500** psi
